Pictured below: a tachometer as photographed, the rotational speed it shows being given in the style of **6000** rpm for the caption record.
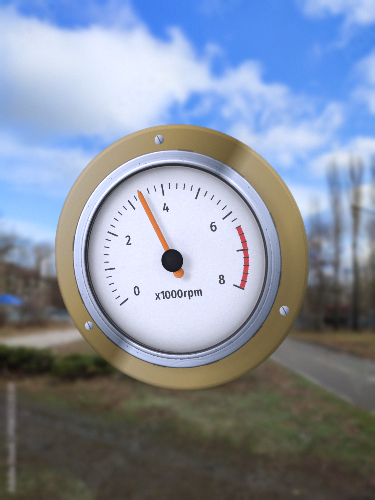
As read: **3400** rpm
